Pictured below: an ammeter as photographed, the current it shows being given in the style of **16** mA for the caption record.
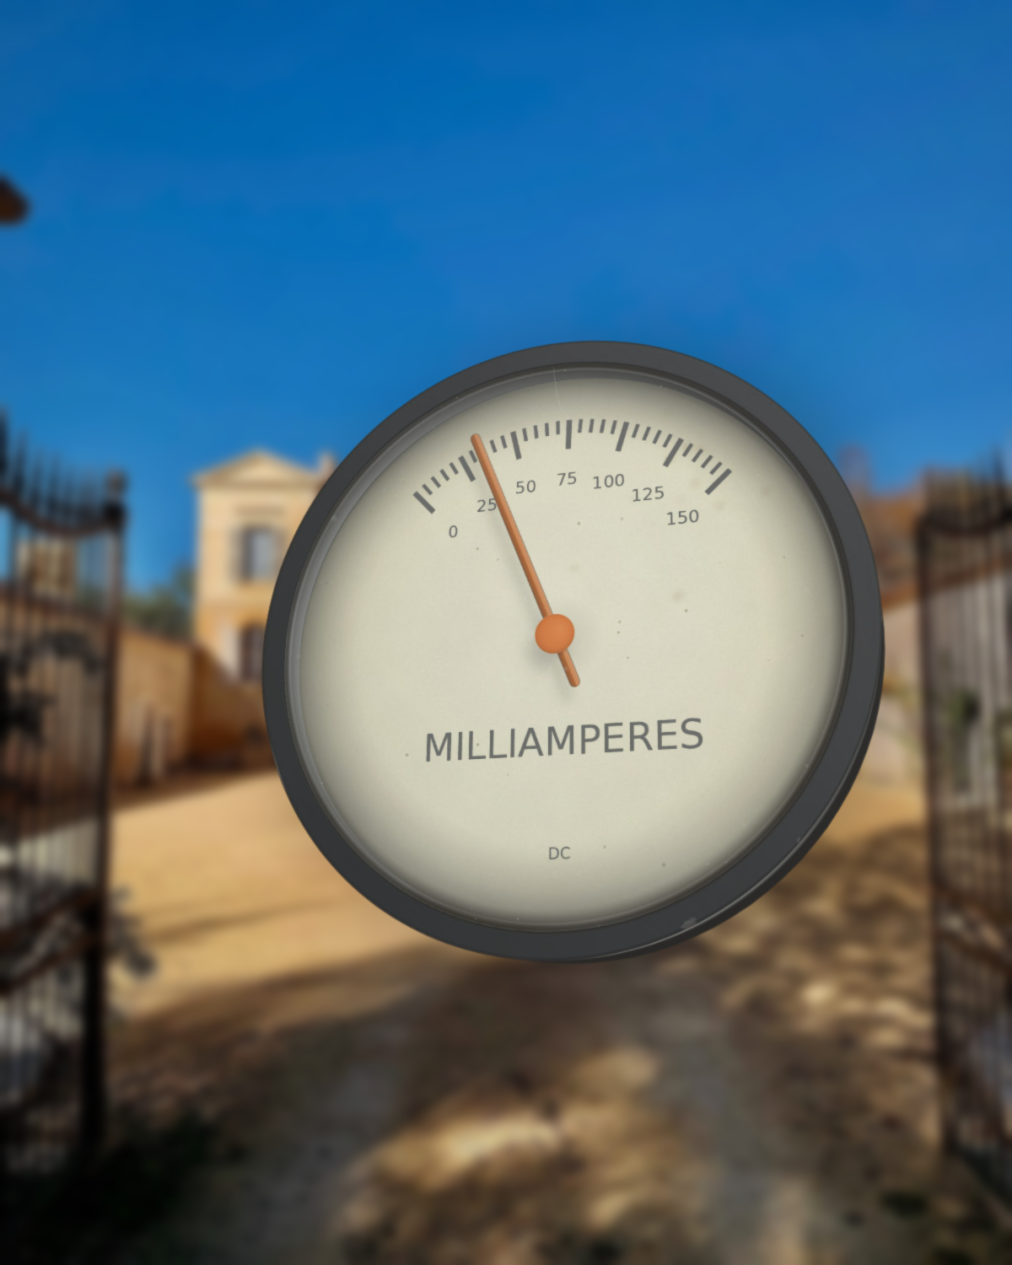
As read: **35** mA
